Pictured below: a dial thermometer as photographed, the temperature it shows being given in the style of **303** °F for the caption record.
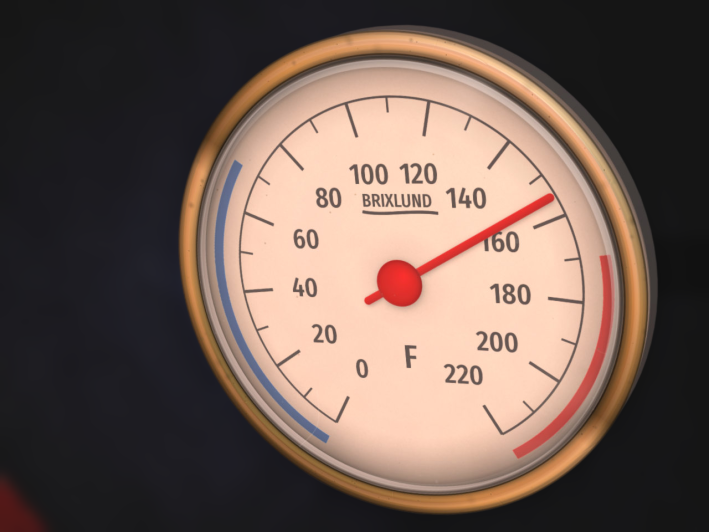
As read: **155** °F
